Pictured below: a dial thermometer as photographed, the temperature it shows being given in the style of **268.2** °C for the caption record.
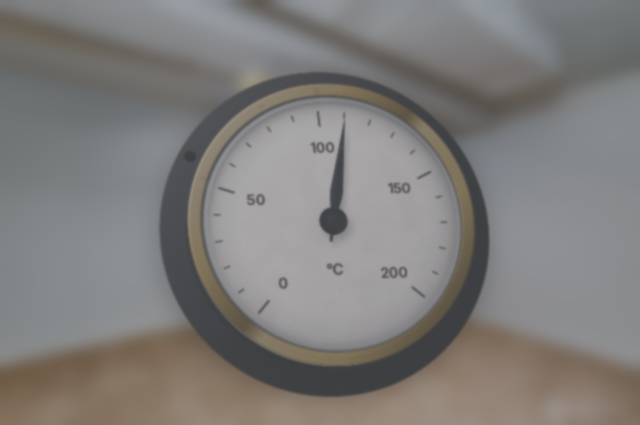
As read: **110** °C
